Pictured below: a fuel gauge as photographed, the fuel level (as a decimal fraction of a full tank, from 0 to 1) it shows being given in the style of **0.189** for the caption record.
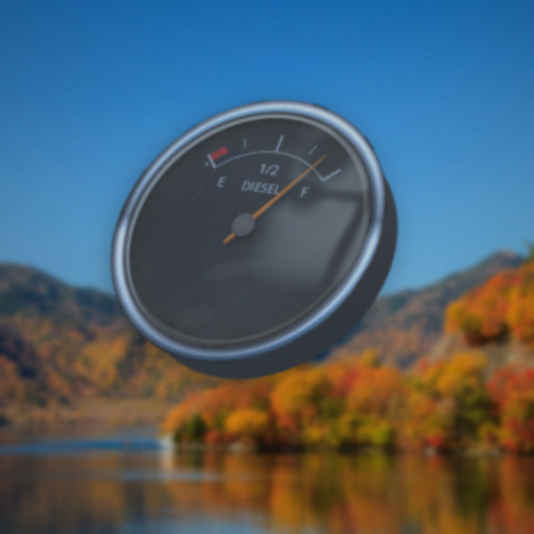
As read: **0.875**
